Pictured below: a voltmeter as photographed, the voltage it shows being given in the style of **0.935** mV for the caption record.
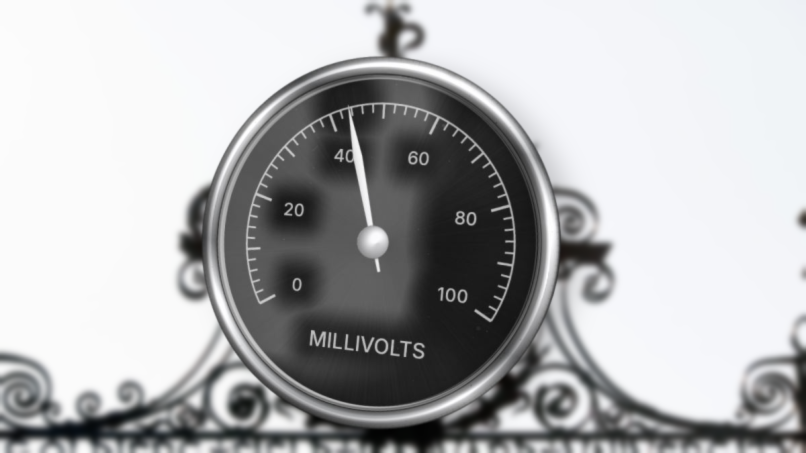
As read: **44** mV
